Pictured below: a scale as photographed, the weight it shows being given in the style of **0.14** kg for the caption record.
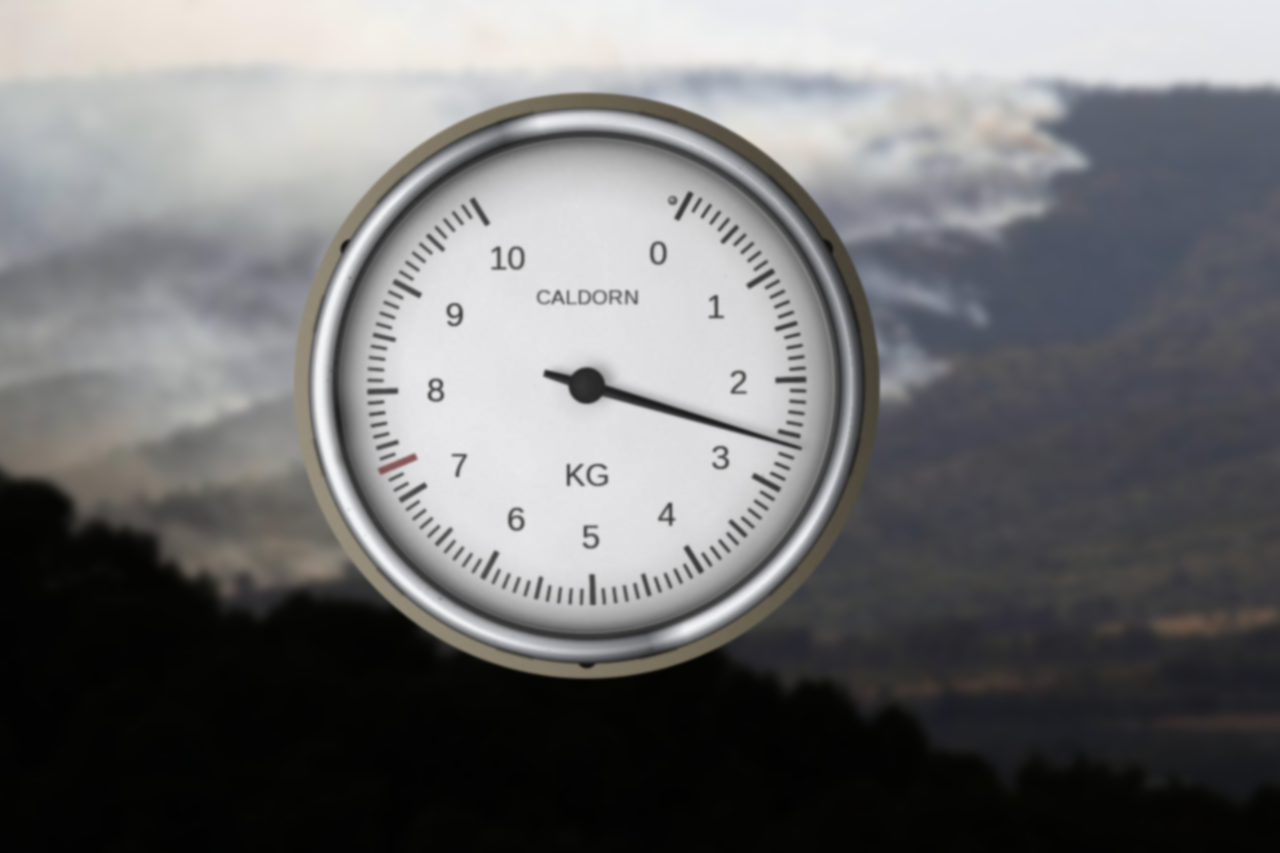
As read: **2.6** kg
